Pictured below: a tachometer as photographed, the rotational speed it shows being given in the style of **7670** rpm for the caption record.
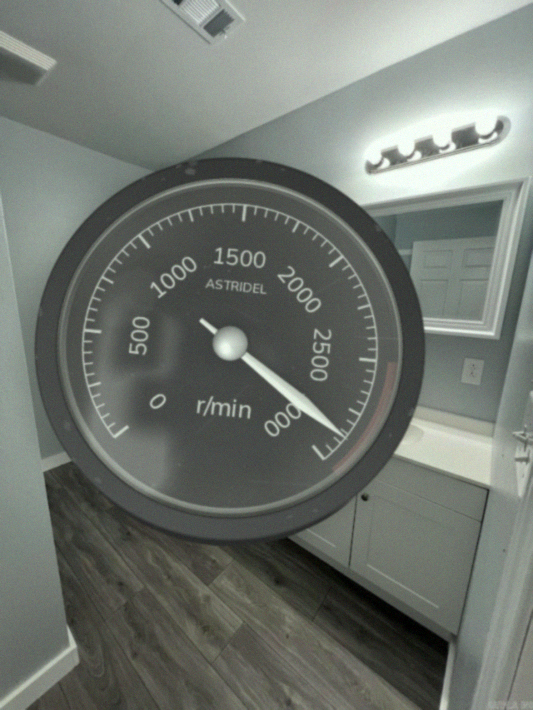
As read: **2875** rpm
